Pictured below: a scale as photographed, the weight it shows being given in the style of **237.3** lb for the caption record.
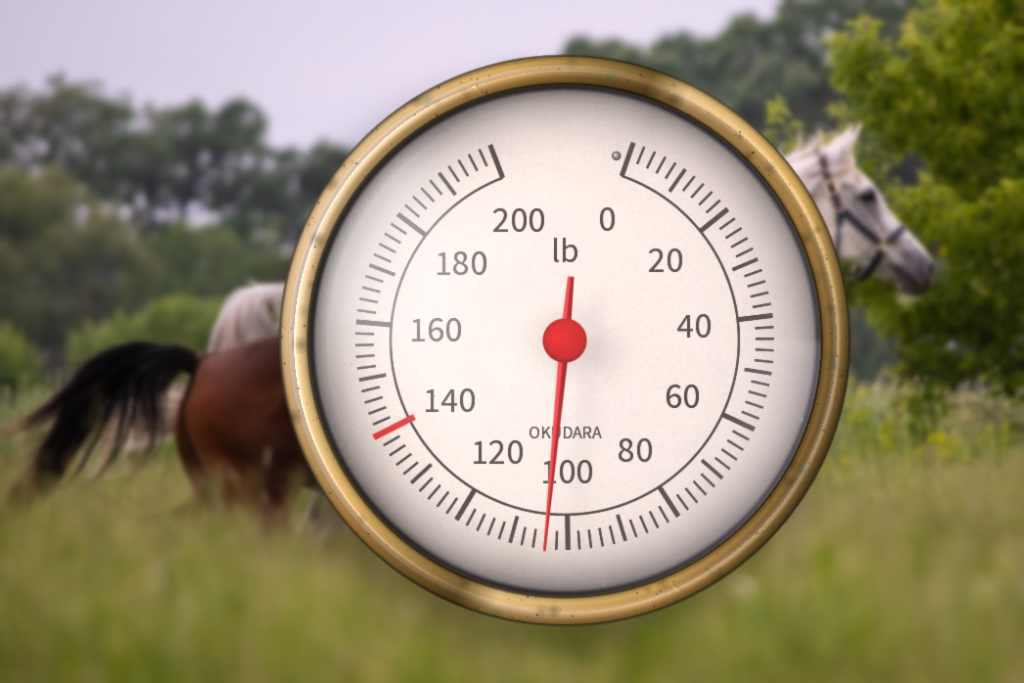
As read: **104** lb
